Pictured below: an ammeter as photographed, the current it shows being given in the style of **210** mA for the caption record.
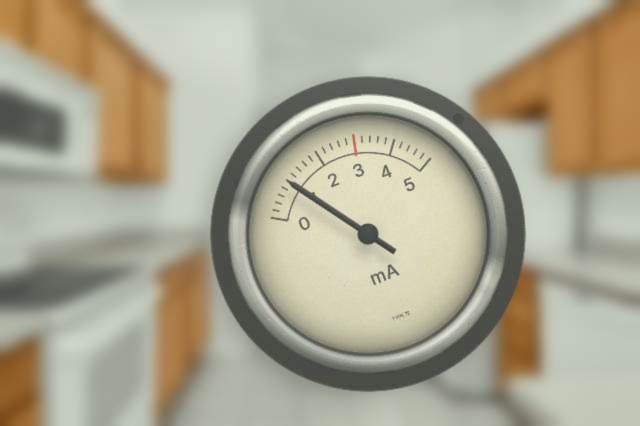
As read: **1** mA
